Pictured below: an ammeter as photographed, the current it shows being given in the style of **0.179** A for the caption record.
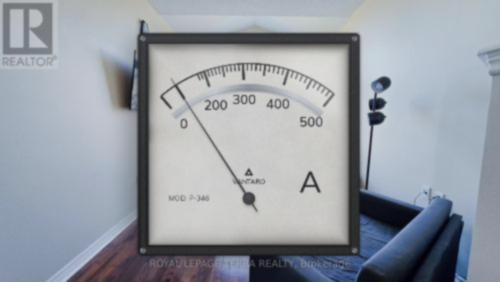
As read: **100** A
